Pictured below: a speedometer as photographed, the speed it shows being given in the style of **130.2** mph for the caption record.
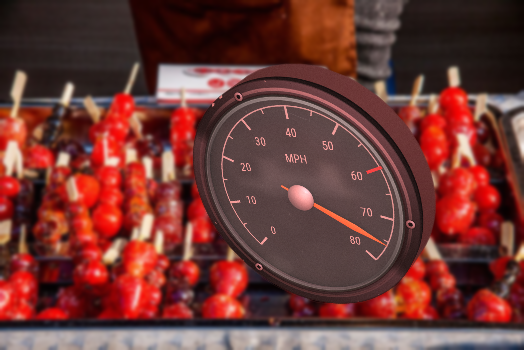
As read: **75** mph
